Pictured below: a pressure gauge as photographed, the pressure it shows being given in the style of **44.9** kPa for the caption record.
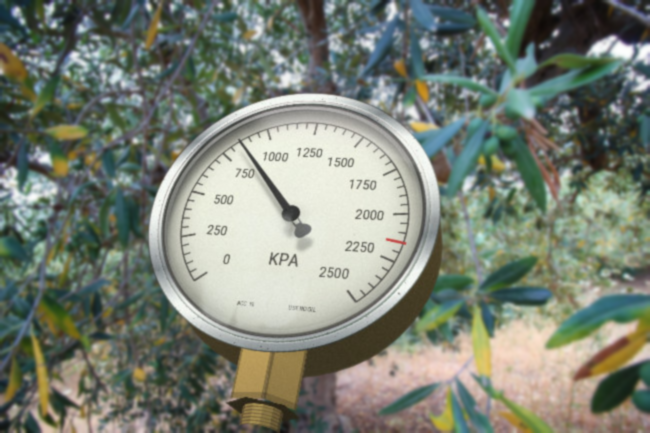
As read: **850** kPa
